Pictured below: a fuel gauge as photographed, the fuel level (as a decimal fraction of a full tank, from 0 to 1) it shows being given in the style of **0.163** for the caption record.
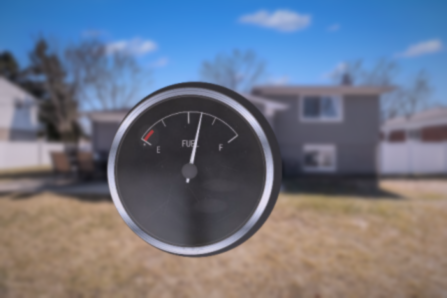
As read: **0.625**
